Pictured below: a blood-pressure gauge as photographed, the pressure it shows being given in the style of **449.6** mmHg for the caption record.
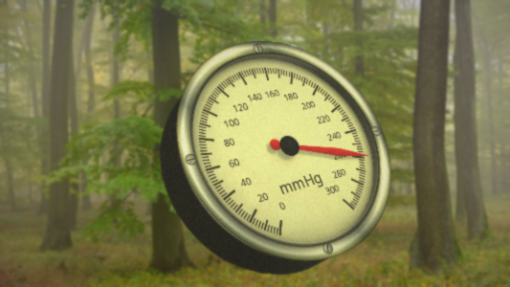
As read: **260** mmHg
